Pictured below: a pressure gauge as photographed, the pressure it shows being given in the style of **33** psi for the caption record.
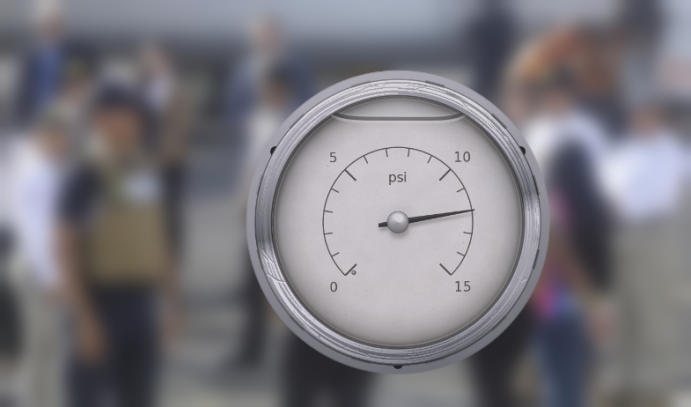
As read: **12** psi
